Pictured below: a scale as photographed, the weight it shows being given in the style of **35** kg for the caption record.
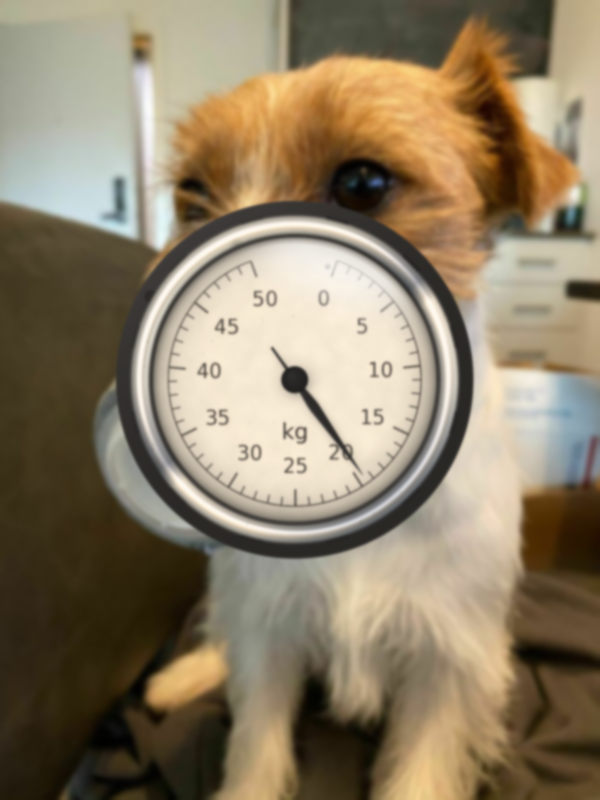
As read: **19.5** kg
